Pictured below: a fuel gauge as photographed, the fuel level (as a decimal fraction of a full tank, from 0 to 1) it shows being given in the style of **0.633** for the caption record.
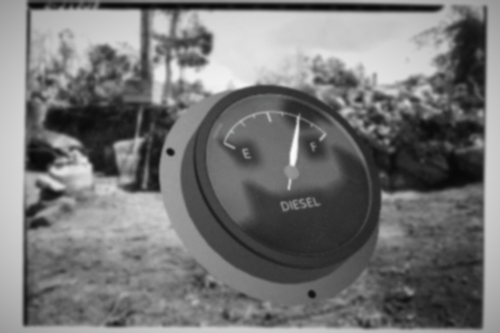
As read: **0.75**
